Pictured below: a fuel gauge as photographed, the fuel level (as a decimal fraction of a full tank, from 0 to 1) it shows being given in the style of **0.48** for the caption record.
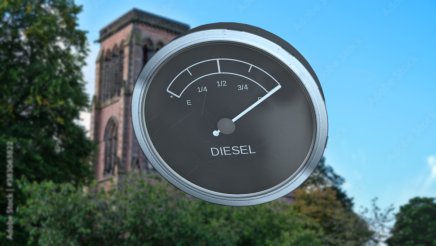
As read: **1**
